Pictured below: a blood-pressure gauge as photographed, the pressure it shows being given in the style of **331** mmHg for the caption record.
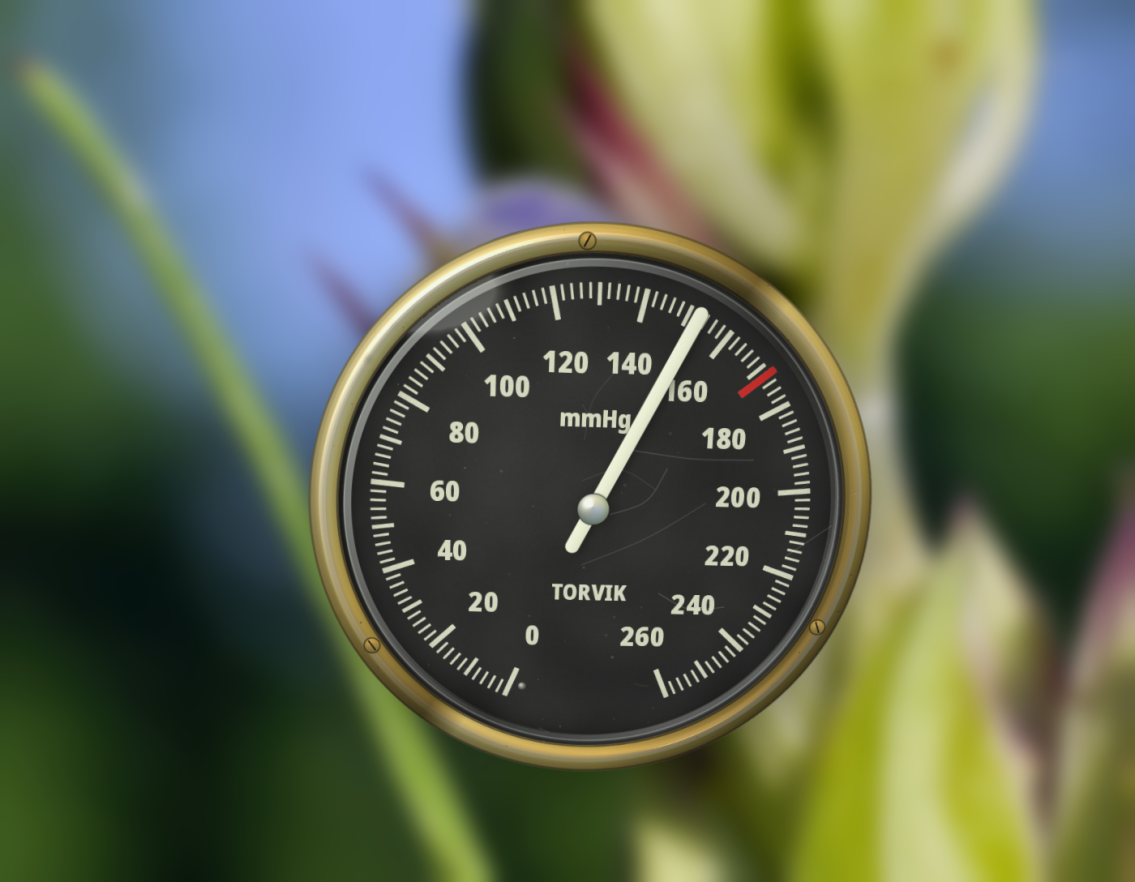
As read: **152** mmHg
